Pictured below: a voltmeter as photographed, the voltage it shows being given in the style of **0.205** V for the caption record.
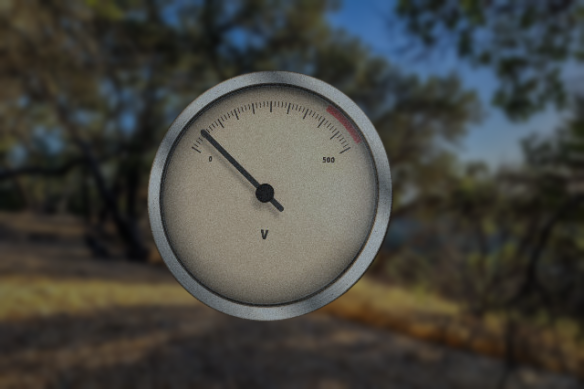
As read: **50** V
